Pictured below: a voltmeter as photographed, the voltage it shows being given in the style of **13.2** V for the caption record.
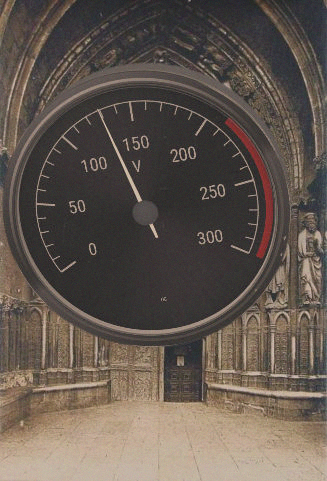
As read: **130** V
